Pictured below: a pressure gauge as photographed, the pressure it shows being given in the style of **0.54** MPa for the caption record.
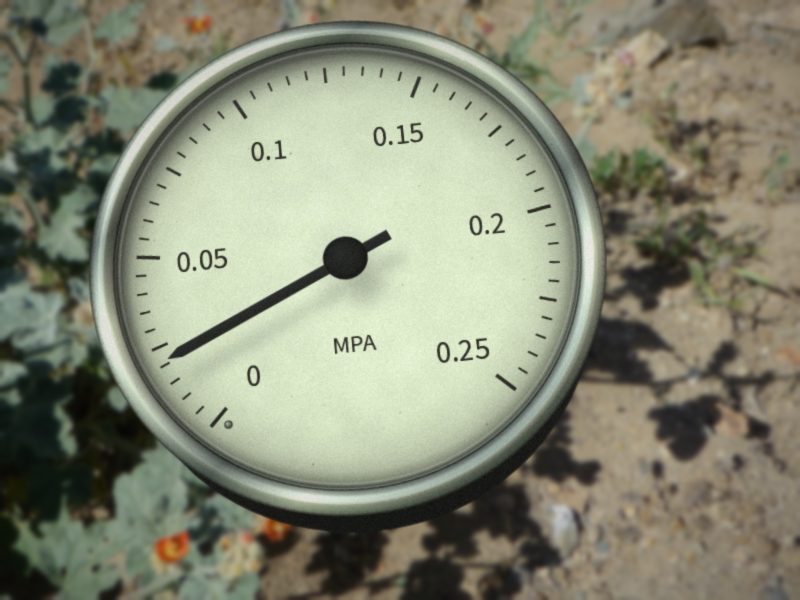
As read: **0.02** MPa
